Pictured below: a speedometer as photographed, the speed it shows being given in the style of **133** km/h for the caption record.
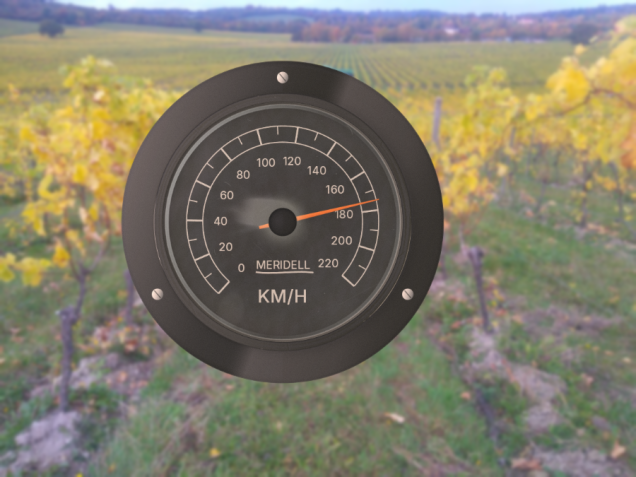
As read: **175** km/h
